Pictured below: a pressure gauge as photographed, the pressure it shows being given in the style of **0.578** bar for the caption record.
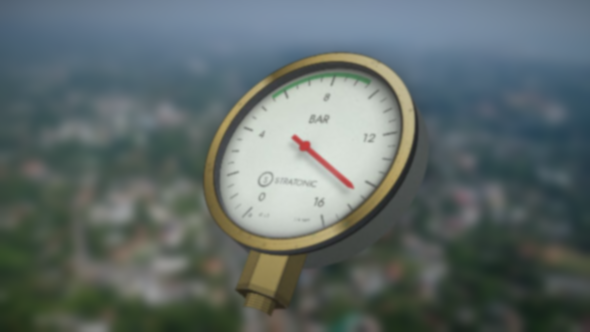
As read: **14.5** bar
